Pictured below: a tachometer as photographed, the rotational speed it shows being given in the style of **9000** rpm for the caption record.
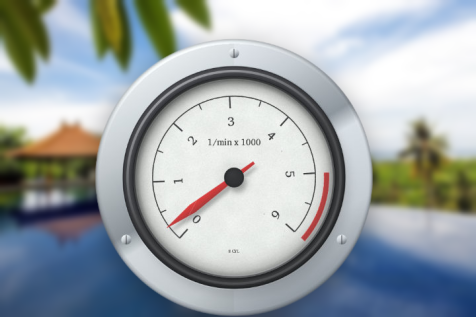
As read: **250** rpm
